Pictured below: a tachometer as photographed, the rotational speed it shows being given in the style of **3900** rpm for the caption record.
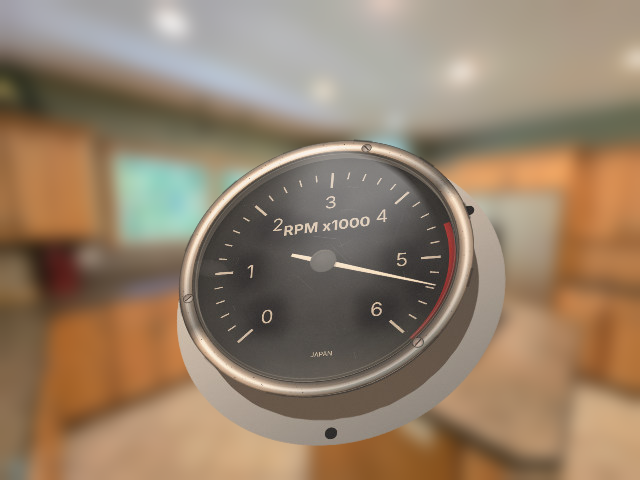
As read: **5400** rpm
